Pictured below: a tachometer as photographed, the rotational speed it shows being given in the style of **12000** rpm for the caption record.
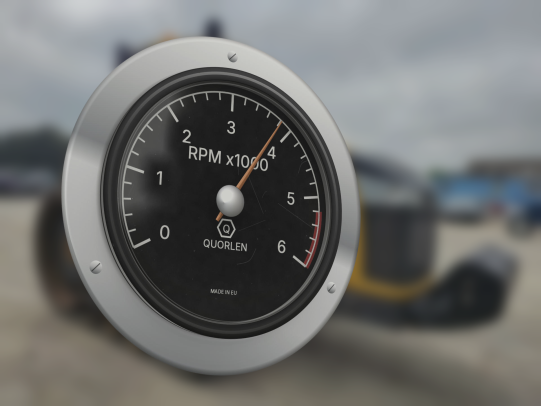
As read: **3800** rpm
